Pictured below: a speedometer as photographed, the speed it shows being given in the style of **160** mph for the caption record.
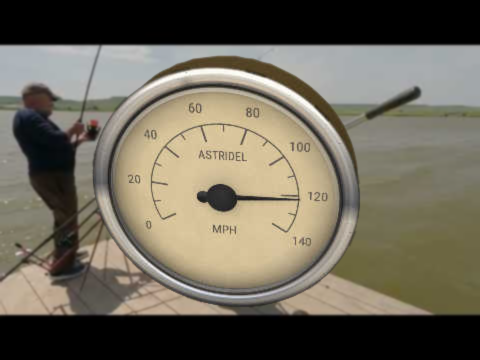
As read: **120** mph
